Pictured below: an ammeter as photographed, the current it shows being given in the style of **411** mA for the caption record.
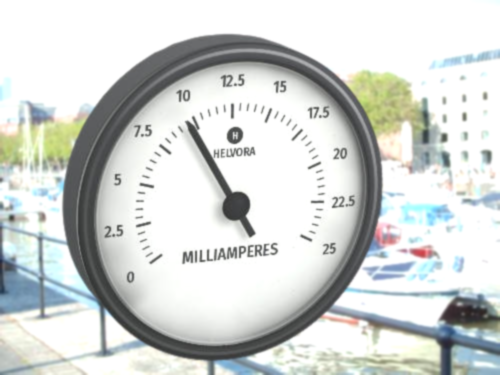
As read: **9.5** mA
